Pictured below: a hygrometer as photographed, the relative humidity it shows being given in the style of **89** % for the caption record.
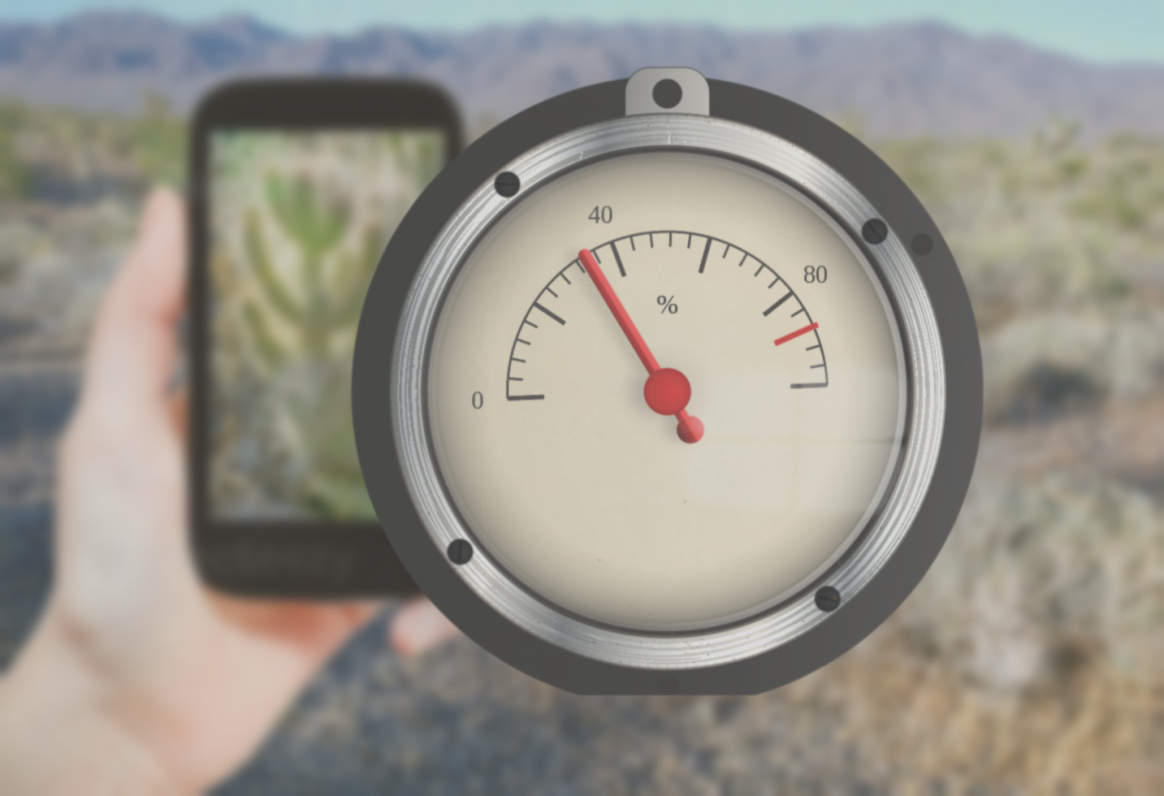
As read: **34** %
